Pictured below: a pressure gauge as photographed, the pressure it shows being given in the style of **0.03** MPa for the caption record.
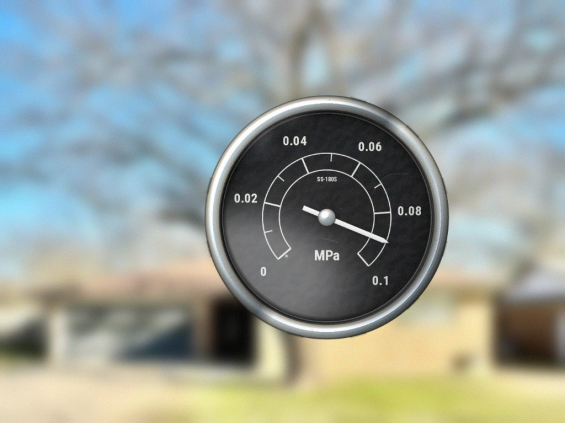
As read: **0.09** MPa
